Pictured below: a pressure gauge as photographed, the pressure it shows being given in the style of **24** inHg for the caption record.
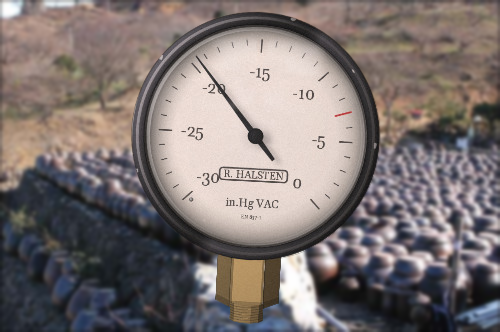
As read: **-19.5** inHg
